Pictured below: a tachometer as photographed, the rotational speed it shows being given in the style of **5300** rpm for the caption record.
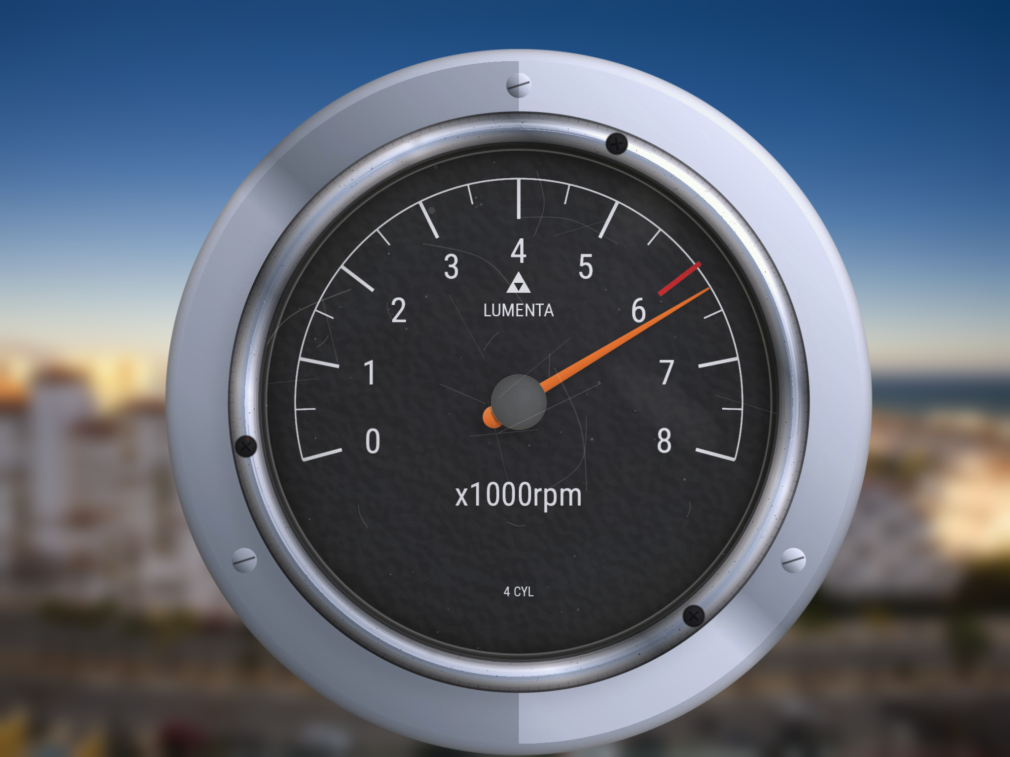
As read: **6250** rpm
